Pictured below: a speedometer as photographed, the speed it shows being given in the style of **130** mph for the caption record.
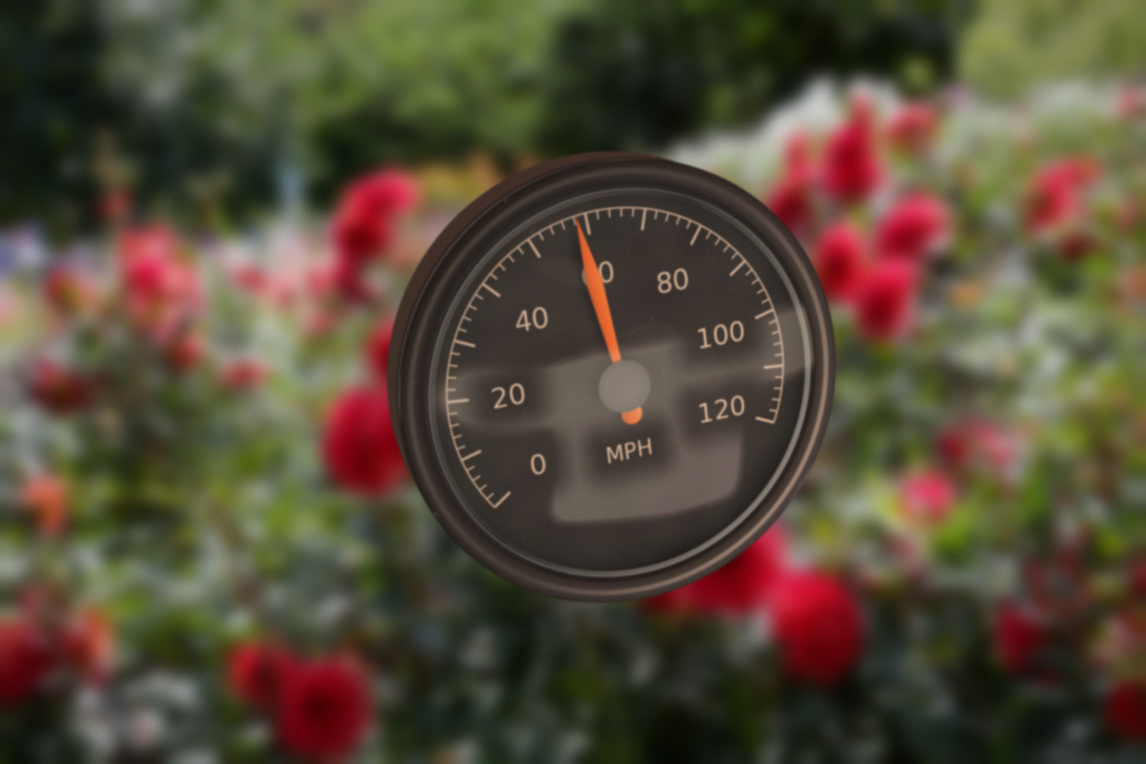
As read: **58** mph
